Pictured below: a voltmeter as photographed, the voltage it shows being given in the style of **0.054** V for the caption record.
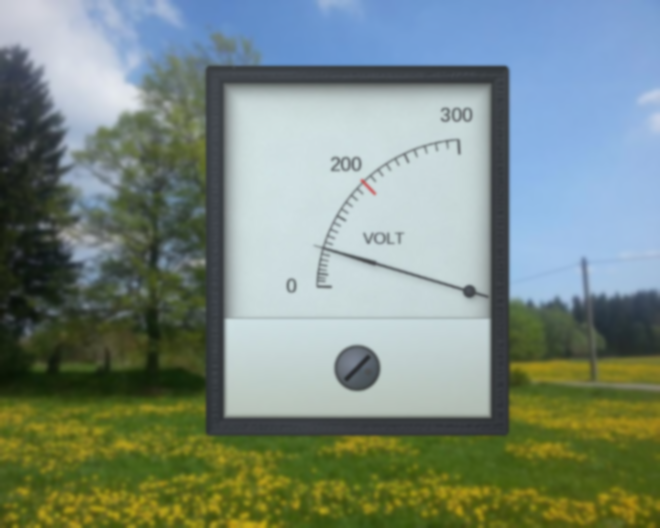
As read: **100** V
